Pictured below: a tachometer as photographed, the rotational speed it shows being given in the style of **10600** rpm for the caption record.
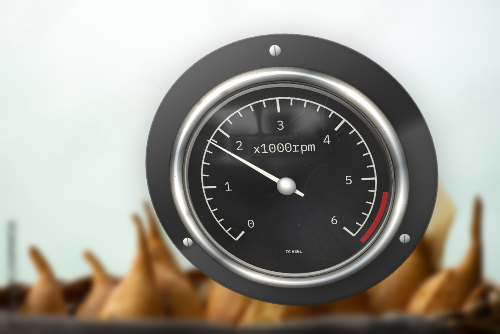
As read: **1800** rpm
